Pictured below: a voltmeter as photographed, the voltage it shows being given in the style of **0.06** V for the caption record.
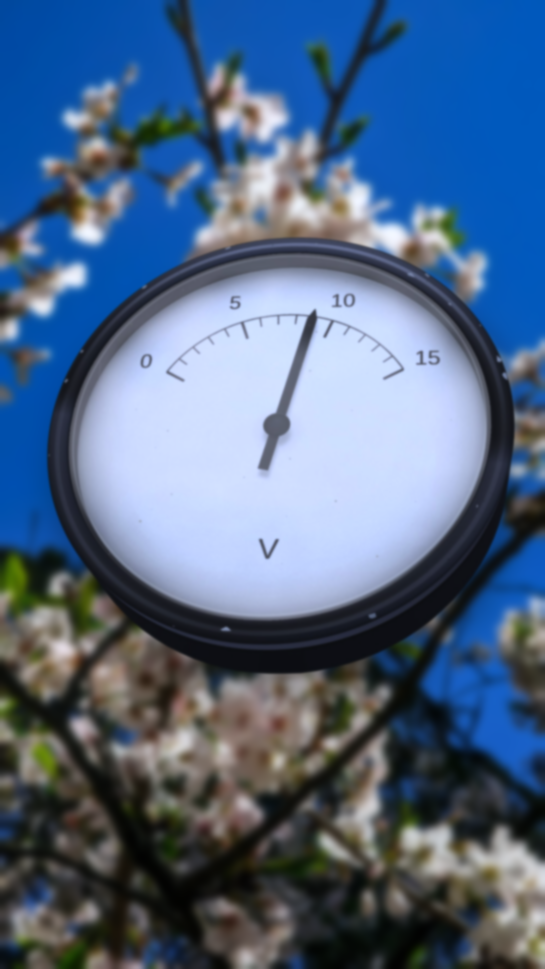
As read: **9** V
